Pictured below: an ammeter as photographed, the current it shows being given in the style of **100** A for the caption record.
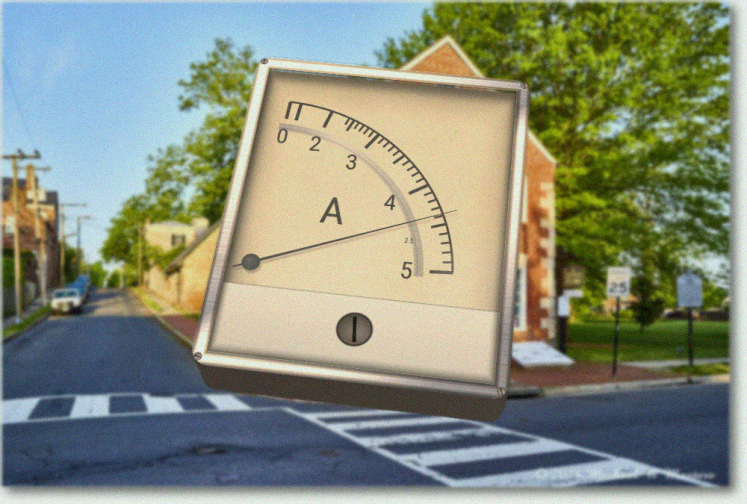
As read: **4.4** A
